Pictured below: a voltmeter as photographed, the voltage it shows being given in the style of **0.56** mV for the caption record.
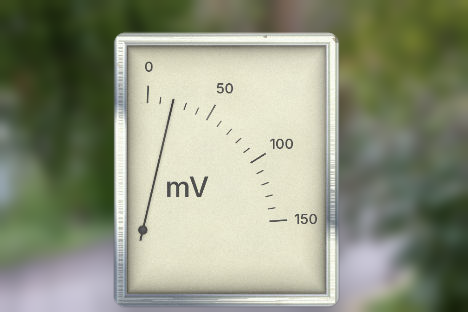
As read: **20** mV
